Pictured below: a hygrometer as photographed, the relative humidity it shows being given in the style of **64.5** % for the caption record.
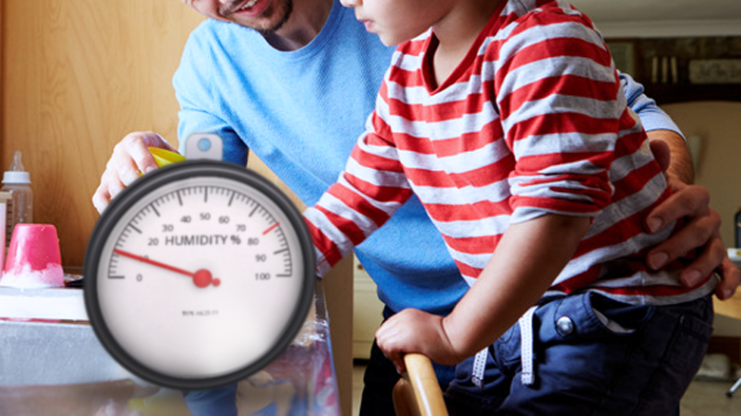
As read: **10** %
